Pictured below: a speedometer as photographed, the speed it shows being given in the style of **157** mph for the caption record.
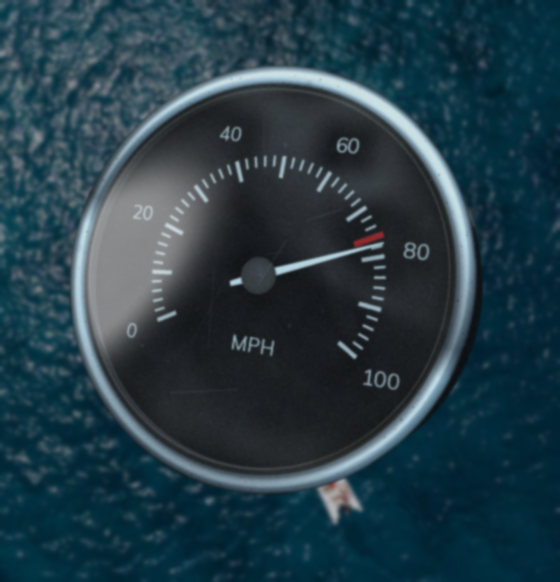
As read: **78** mph
